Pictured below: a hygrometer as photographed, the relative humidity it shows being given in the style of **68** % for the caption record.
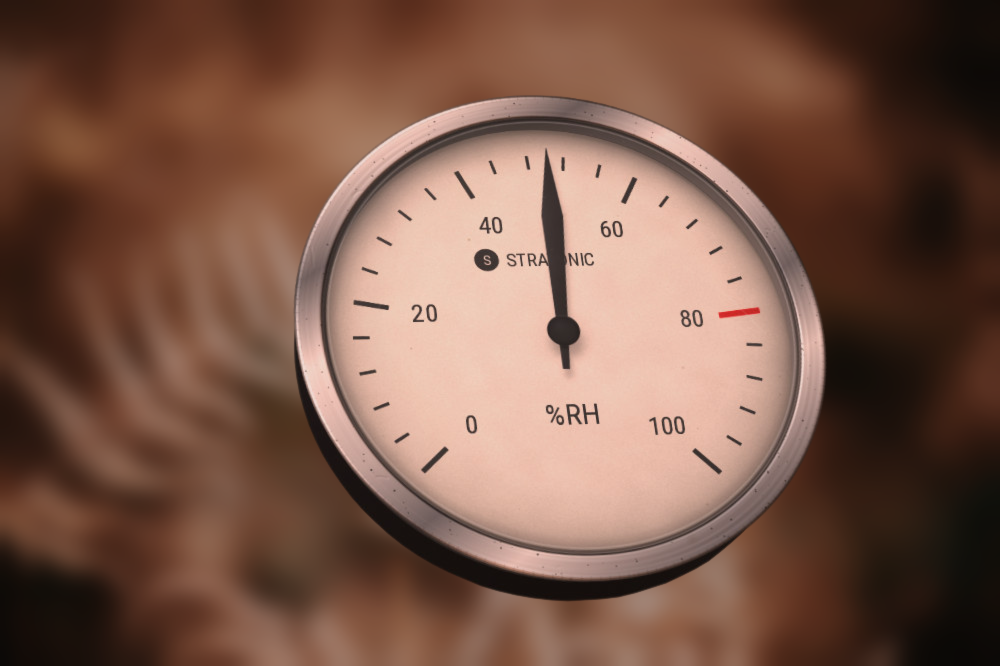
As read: **50** %
